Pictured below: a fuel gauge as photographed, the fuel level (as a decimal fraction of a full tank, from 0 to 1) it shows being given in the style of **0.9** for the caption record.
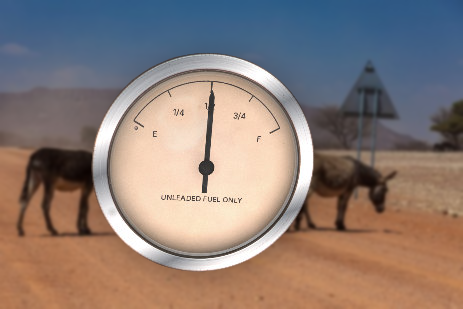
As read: **0.5**
